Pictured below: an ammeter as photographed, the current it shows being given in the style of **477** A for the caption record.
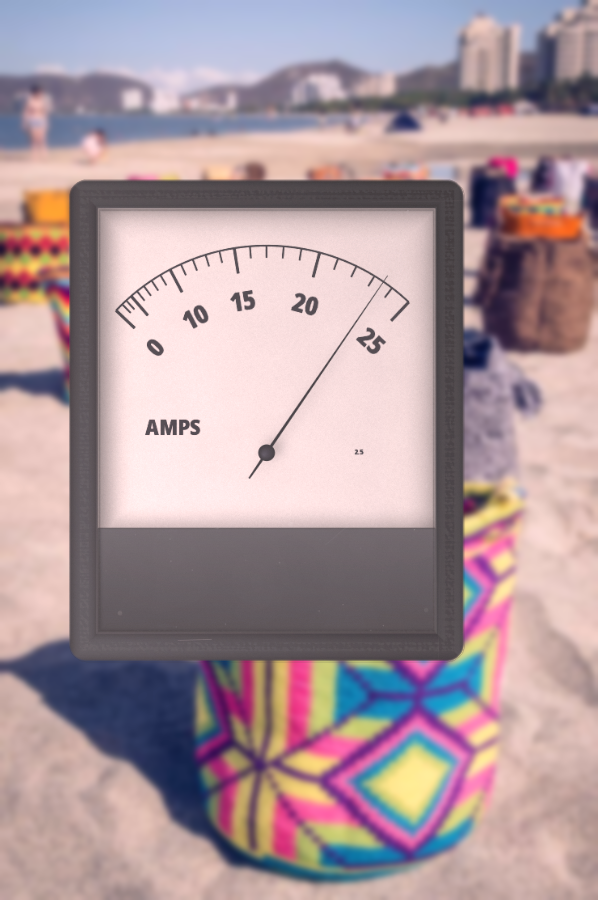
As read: **23.5** A
